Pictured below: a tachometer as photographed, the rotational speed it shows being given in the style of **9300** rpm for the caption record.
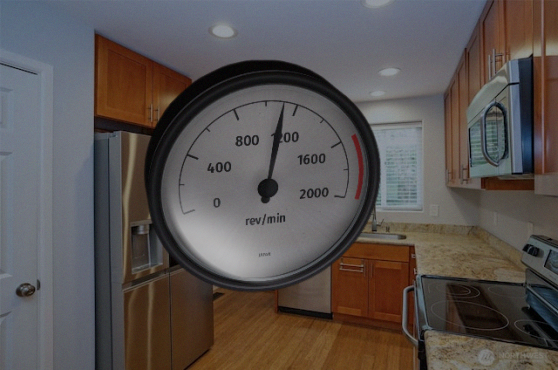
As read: **1100** rpm
